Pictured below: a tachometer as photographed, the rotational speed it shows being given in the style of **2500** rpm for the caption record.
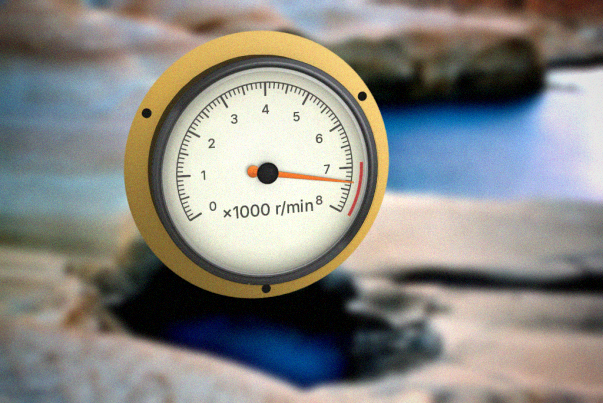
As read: **7300** rpm
